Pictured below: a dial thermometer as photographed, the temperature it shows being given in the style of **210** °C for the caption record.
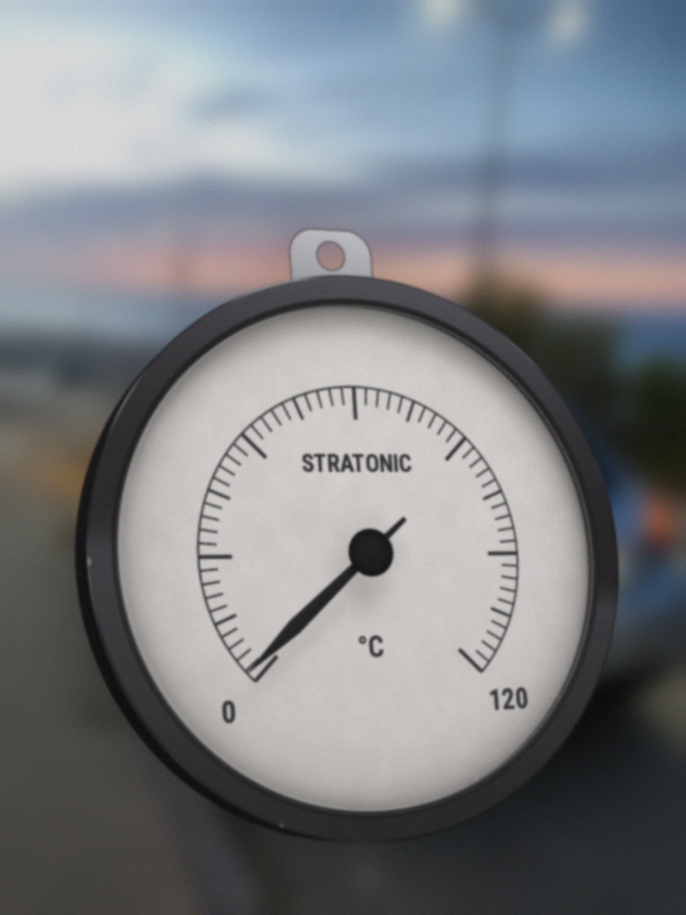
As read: **2** °C
